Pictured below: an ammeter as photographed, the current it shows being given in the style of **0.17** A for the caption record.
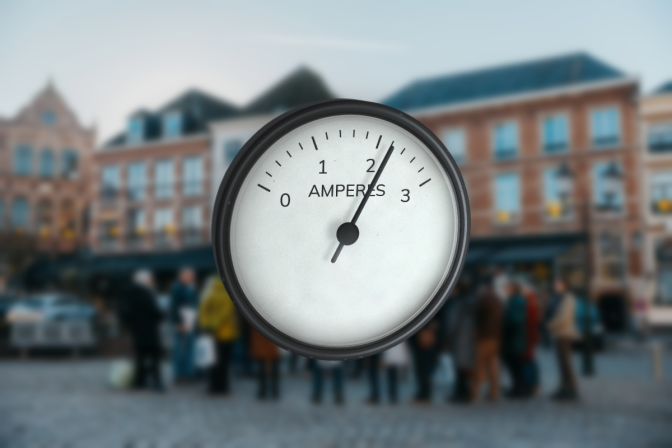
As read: **2.2** A
